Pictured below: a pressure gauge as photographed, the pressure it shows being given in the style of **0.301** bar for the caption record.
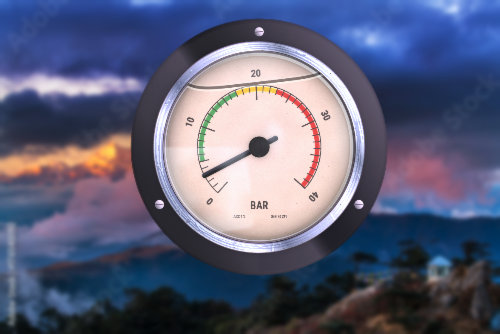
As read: **3** bar
